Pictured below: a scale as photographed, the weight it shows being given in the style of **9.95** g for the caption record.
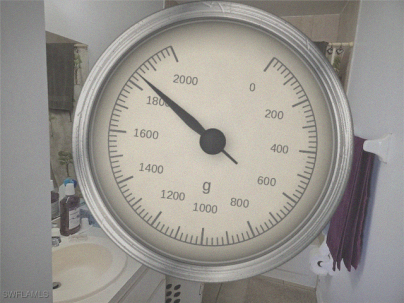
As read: **1840** g
